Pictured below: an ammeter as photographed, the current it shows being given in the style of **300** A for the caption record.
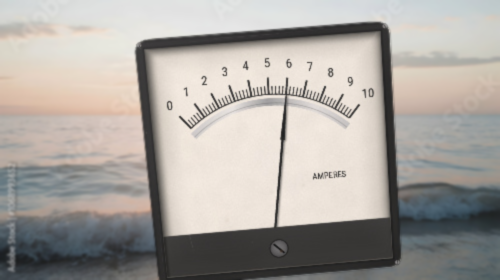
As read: **6** A
